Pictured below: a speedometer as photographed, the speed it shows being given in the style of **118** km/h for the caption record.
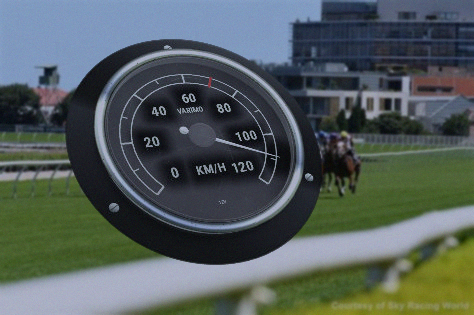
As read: **110** km/h
